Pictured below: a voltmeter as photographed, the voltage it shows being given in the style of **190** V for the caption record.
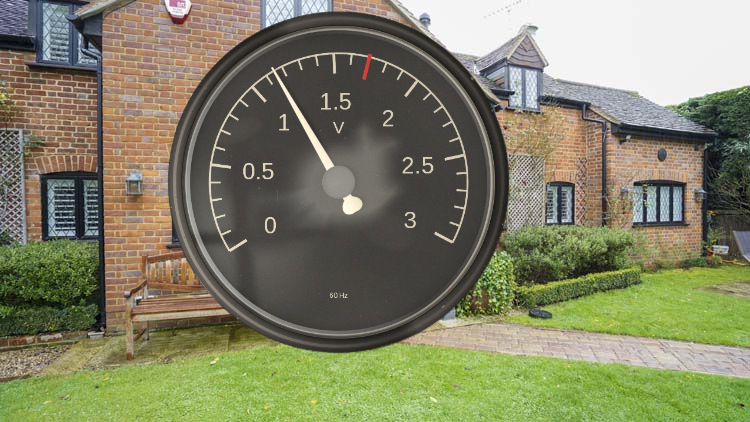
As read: **1.15** V
